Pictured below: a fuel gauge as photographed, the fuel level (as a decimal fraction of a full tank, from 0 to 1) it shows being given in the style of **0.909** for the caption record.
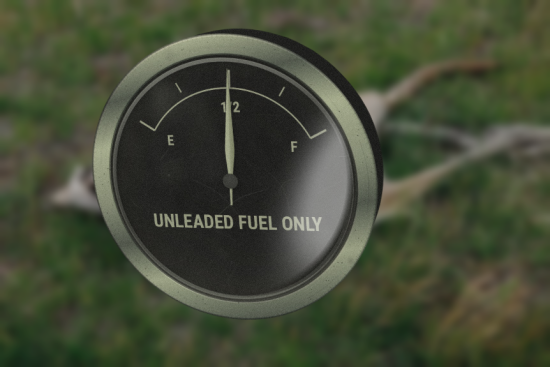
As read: **0.5**
